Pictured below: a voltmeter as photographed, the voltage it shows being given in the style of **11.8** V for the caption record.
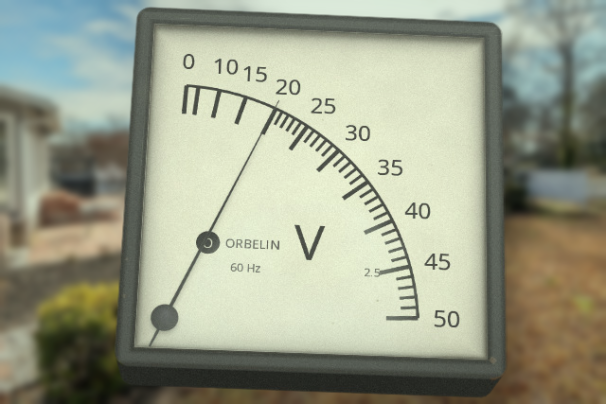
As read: **20** V
